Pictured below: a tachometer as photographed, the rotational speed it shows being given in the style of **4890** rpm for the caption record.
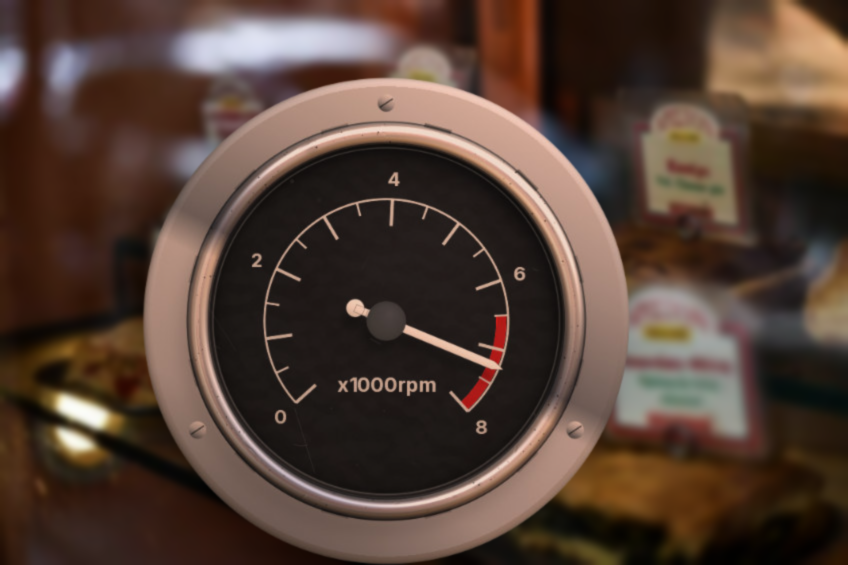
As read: **7250** rpm
